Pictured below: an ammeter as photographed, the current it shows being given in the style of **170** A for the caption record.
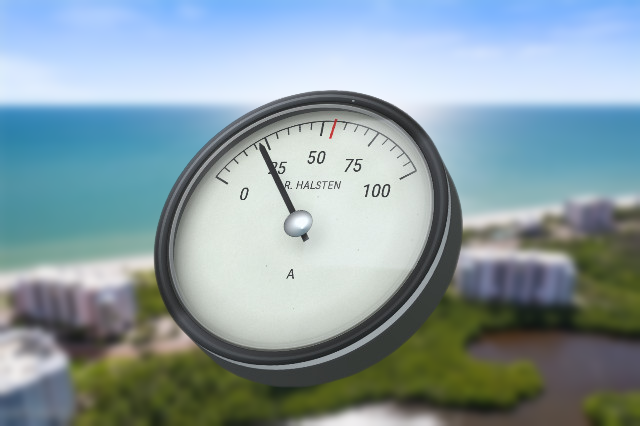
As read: **22.5** A
